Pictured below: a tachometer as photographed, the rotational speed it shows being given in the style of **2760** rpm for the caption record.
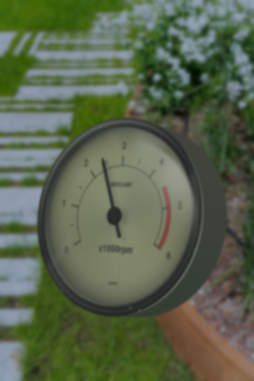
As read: **2500** rpm
